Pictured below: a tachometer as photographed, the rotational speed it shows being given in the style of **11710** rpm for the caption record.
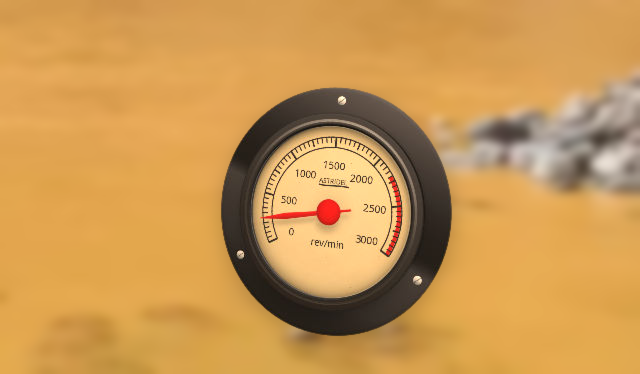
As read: **250** rpm
